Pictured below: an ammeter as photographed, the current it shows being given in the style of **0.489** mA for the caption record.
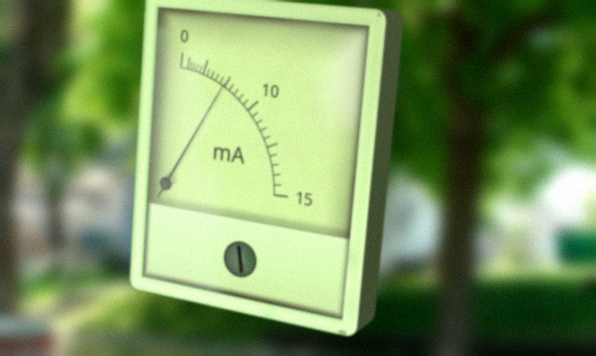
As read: **7.5** mA
